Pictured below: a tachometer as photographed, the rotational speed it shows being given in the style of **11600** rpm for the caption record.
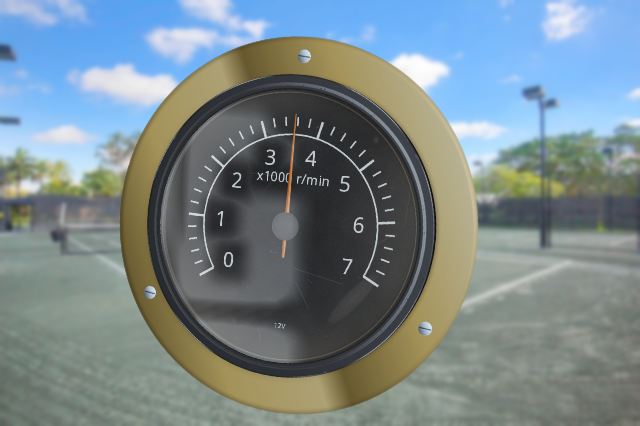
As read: **3600** rpm
